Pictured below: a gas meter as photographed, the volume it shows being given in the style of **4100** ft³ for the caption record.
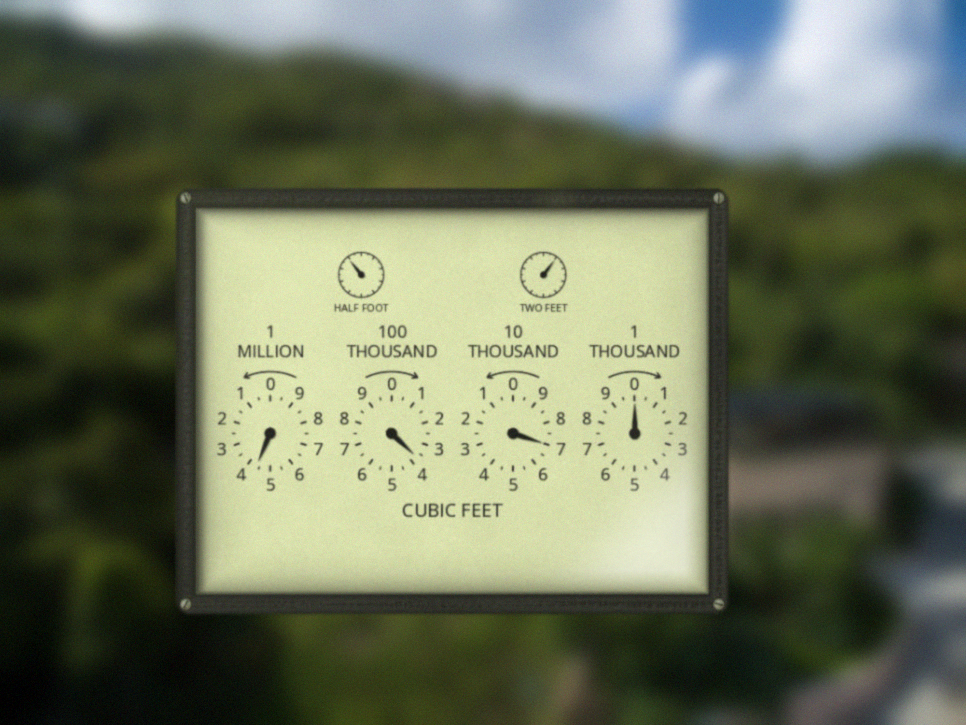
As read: **437000** ft³
